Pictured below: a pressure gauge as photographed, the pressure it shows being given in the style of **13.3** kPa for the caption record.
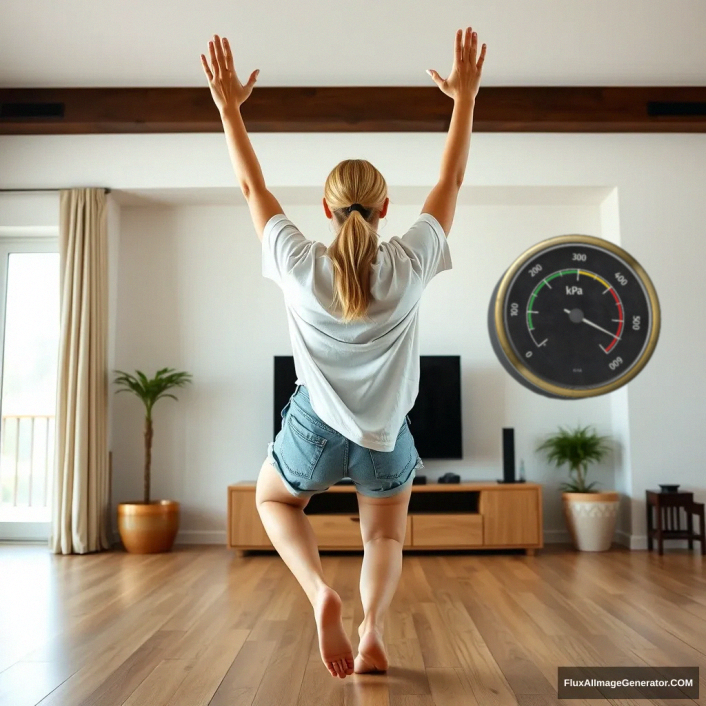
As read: **550** kPa
